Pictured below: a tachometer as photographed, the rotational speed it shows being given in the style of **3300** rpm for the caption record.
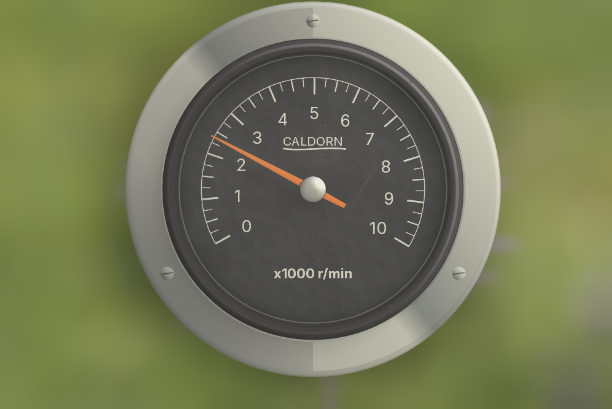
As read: **2375** rpm
